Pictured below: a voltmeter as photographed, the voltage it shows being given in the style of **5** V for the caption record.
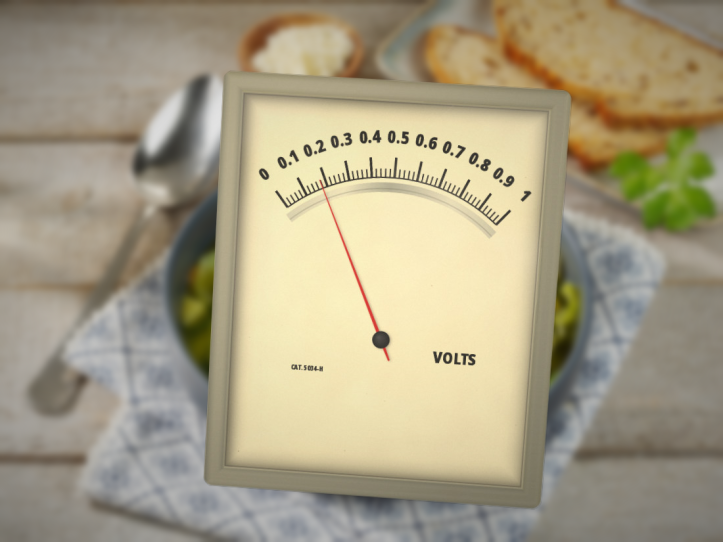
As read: **0.18** V
